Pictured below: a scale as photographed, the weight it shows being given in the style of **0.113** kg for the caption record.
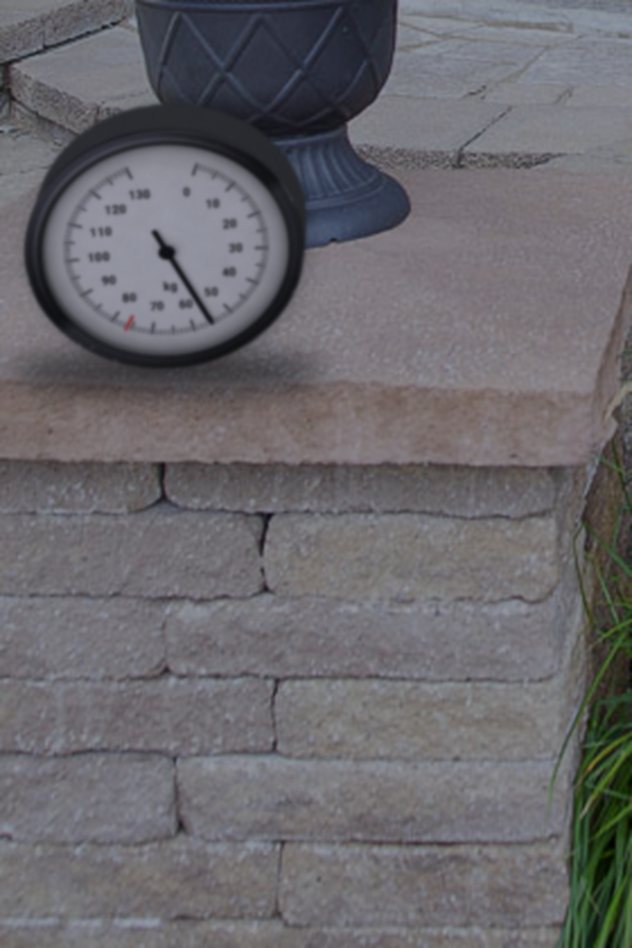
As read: **55** kg
